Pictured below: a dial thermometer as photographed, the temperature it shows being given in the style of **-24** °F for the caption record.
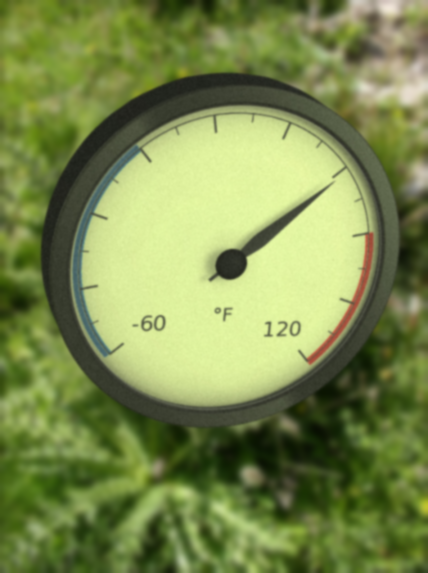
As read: **60** °F
